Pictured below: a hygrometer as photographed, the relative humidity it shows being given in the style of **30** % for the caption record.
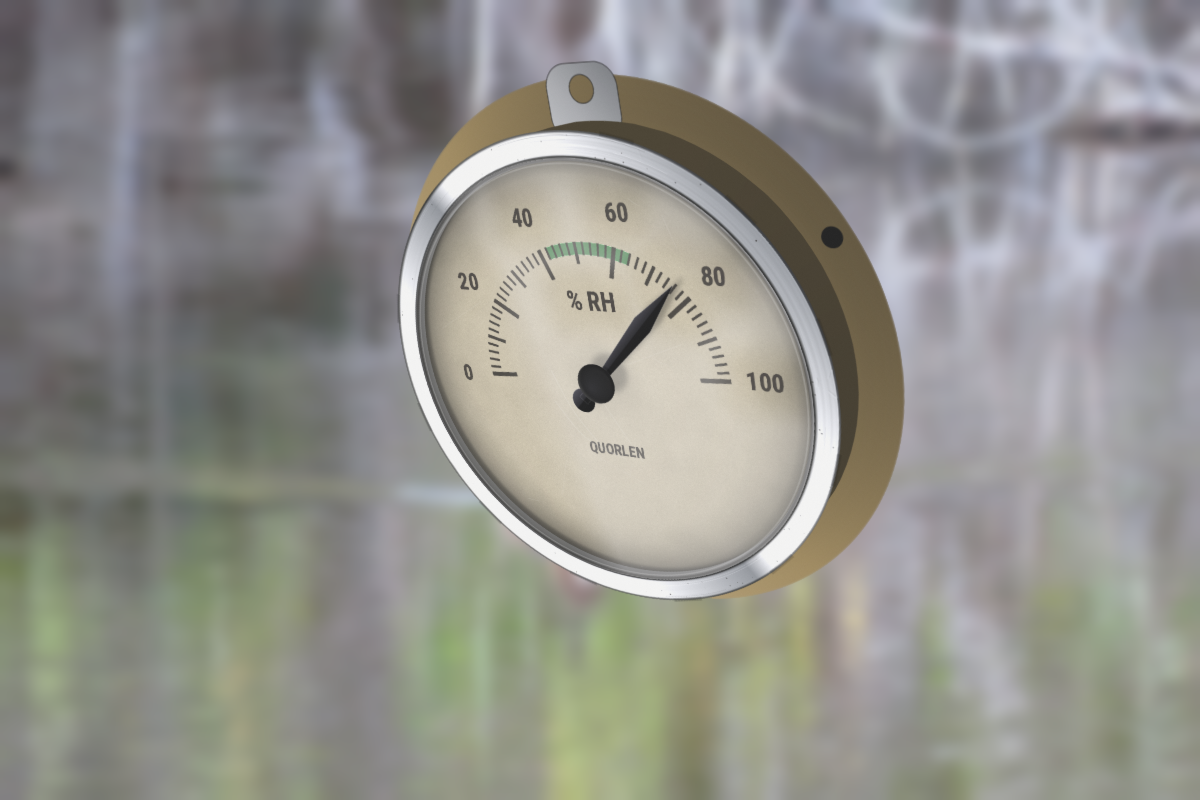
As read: **76** %
